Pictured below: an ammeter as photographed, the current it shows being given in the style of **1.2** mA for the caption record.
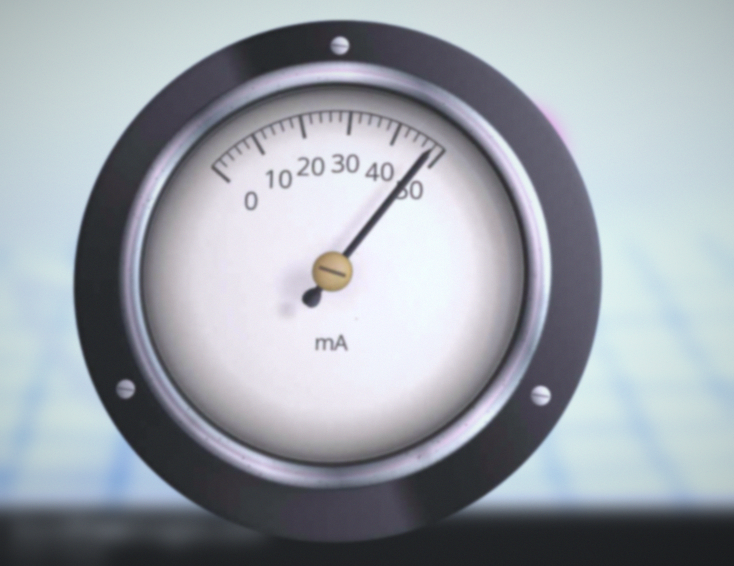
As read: **48** mA
